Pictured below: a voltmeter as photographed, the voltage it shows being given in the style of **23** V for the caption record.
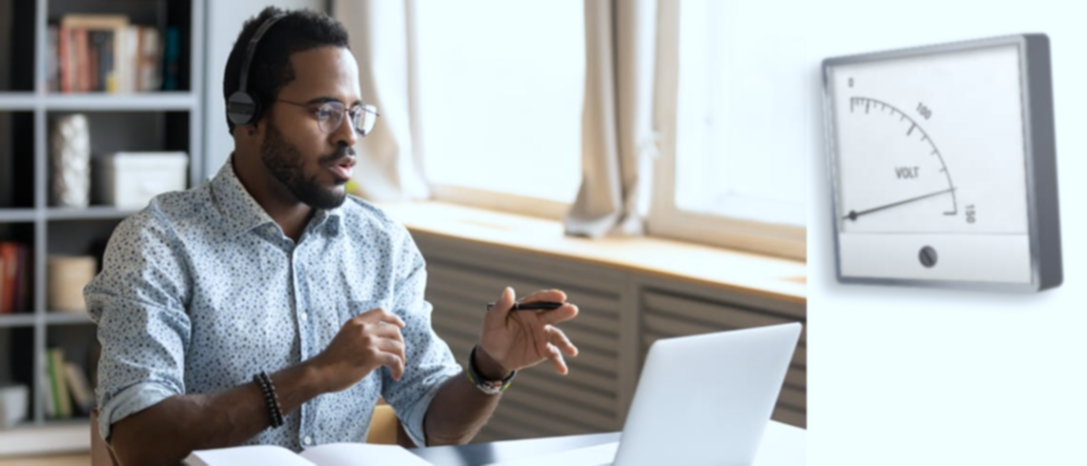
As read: **140** V
